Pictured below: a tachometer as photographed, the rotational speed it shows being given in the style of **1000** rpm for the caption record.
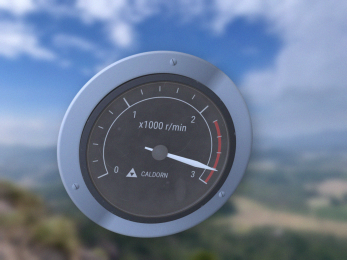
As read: **2800** rpm
